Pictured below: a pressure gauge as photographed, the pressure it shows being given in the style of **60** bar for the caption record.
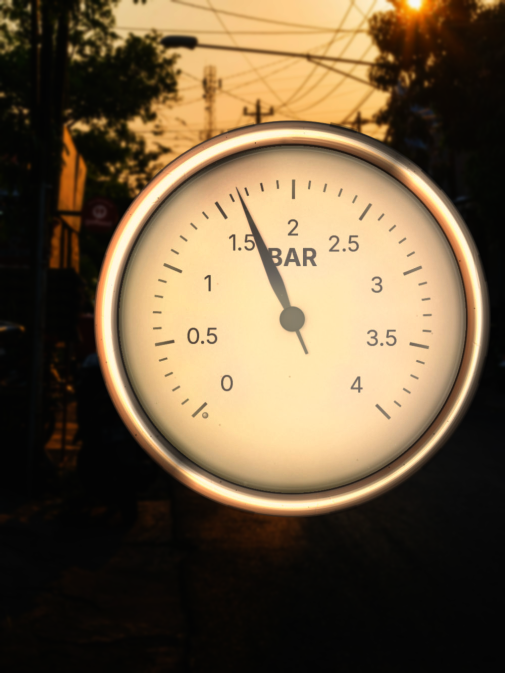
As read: **1.65** bar
